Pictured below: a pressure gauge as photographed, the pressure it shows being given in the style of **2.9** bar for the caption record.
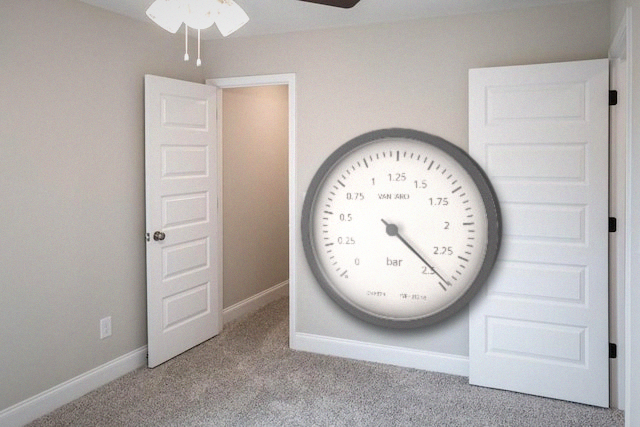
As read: **2.45** bar
